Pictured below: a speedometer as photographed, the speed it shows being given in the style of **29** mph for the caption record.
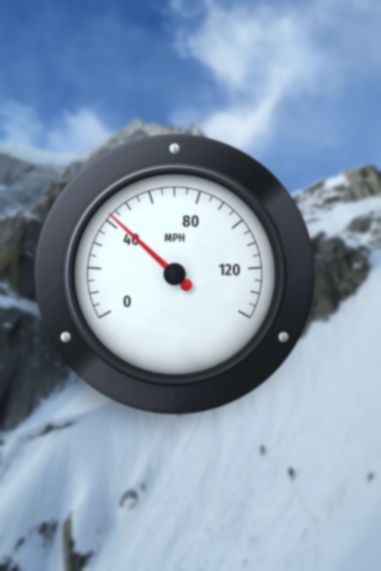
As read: **42.5** mph
